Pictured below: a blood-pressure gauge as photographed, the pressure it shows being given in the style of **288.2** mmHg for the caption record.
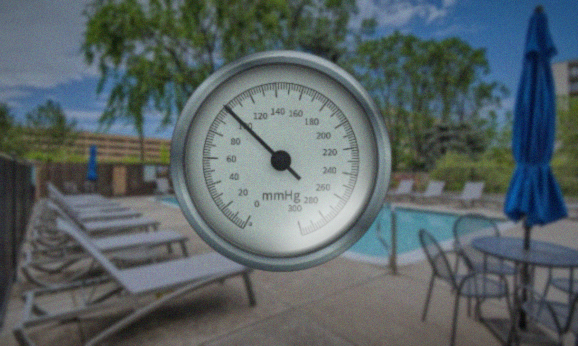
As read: **100** mmHg
